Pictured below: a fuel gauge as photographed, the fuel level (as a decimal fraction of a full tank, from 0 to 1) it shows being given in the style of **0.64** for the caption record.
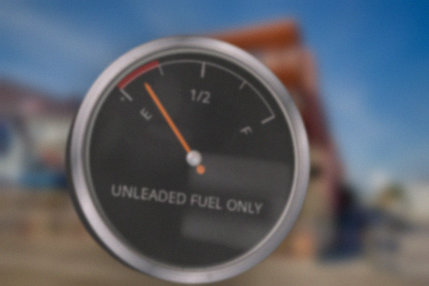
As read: **0.125**
